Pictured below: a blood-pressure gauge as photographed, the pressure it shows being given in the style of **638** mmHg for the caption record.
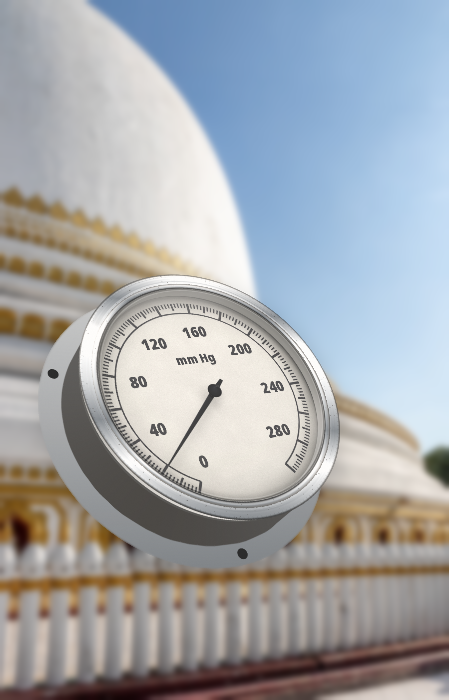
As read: **20** mmHg
